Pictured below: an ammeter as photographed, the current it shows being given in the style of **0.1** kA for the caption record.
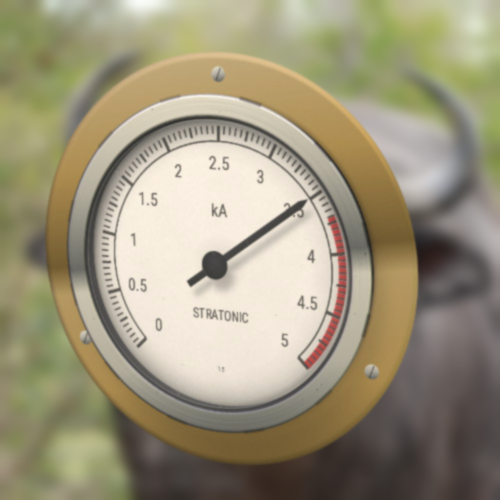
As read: **3.5** kA
